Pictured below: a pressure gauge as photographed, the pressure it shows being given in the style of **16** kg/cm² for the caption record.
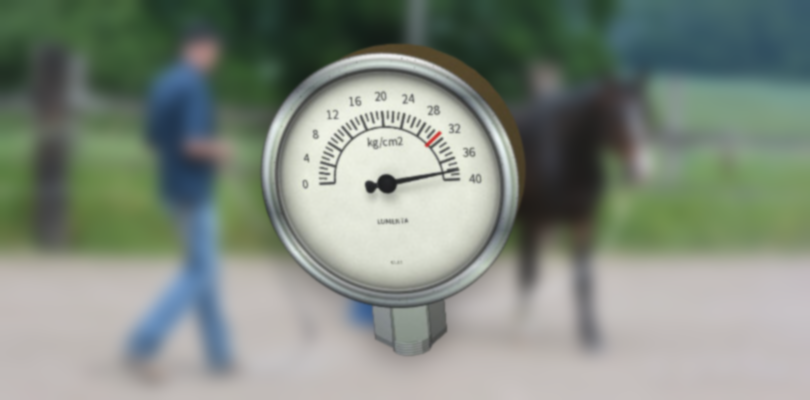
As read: **38** kg/cm²
